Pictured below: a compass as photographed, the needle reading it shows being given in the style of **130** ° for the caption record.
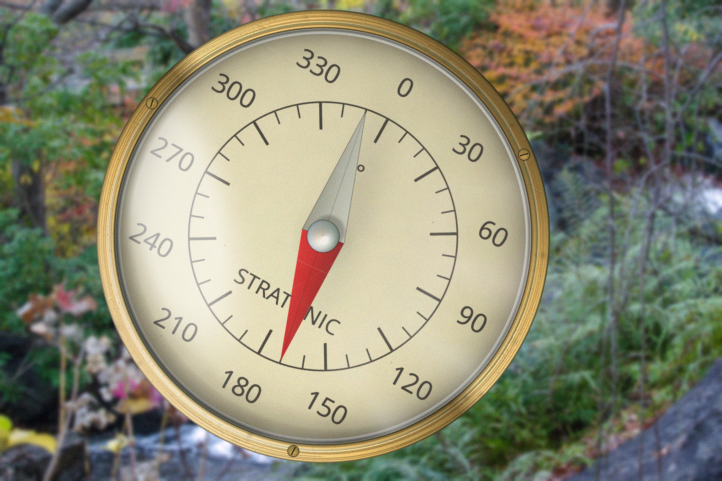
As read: **170** °
